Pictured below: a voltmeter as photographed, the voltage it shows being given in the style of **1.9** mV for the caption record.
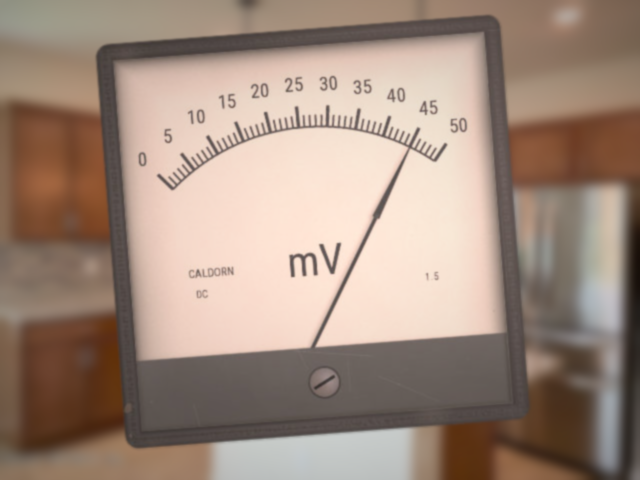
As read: **45** mV
